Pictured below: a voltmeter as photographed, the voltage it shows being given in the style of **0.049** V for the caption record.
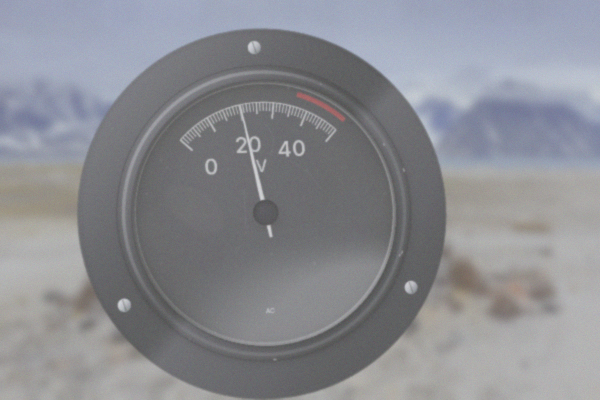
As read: **20** V
